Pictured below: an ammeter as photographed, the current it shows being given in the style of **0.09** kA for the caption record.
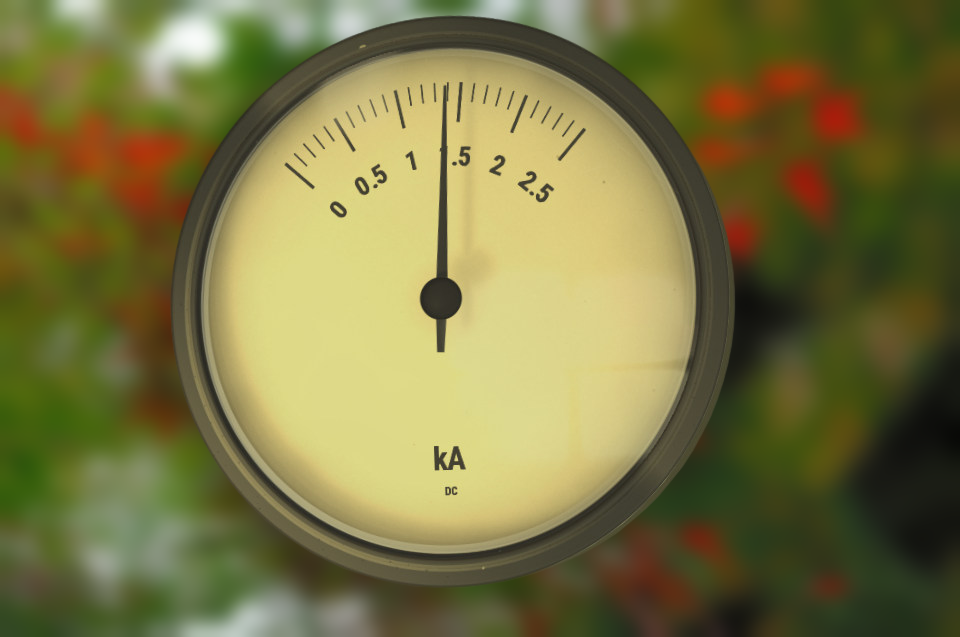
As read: **1.4** kA
